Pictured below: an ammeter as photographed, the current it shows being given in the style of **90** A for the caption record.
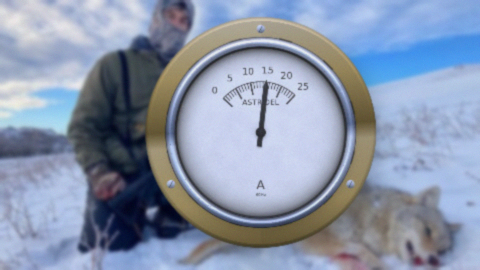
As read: **15** A
